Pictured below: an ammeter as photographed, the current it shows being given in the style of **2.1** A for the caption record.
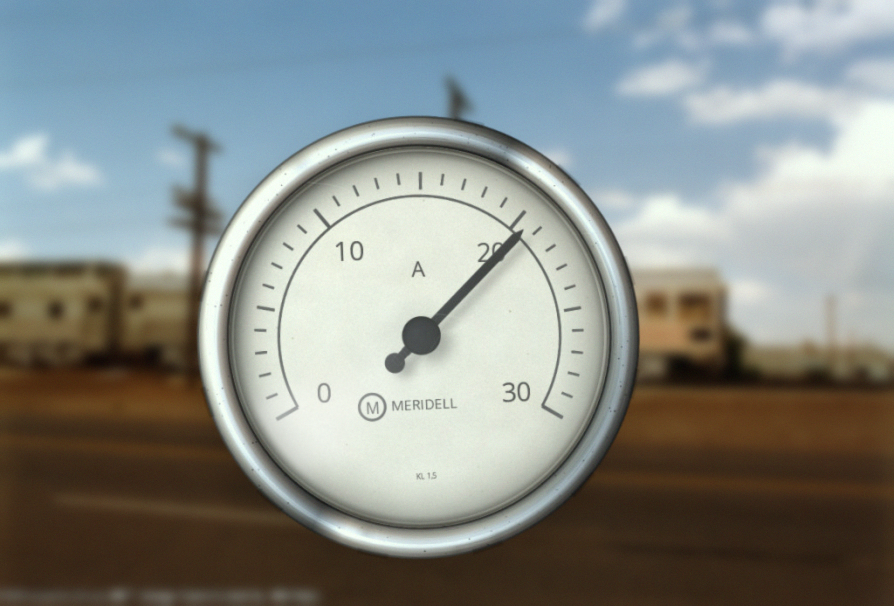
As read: **20.5** A
